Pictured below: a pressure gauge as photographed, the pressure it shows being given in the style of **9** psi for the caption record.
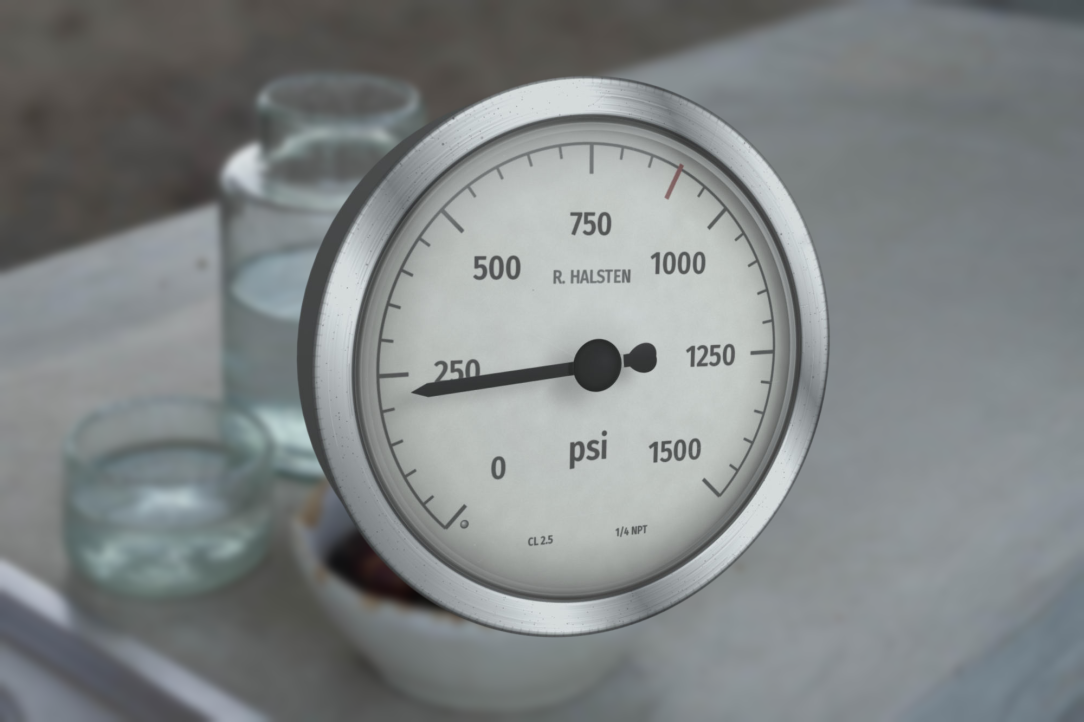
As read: **225** psi
